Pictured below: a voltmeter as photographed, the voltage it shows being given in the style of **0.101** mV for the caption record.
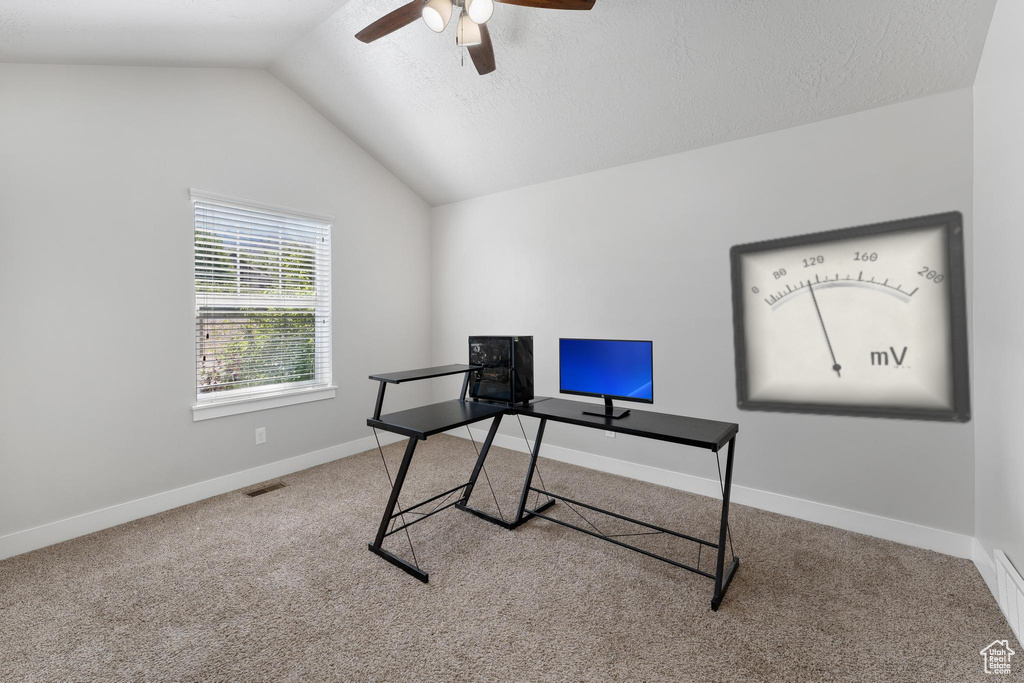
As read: **110** mV
